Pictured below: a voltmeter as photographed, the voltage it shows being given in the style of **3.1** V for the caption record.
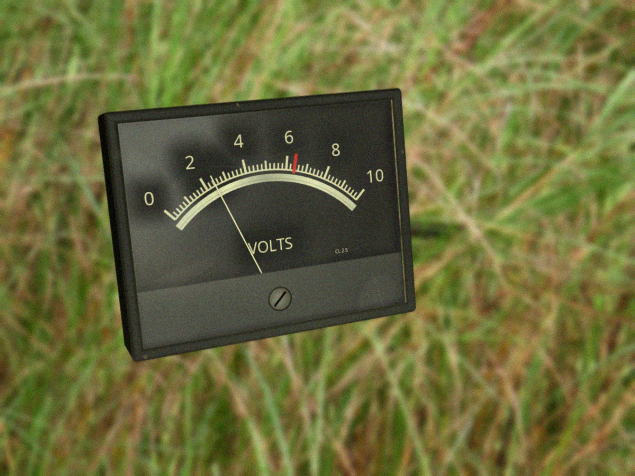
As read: **2.4** V
